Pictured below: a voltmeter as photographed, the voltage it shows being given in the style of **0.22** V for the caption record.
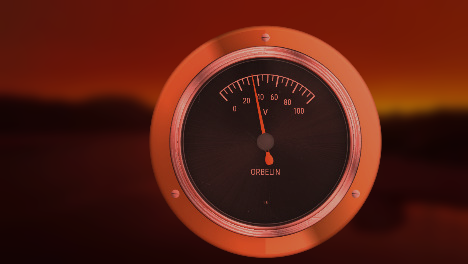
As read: **35** V
